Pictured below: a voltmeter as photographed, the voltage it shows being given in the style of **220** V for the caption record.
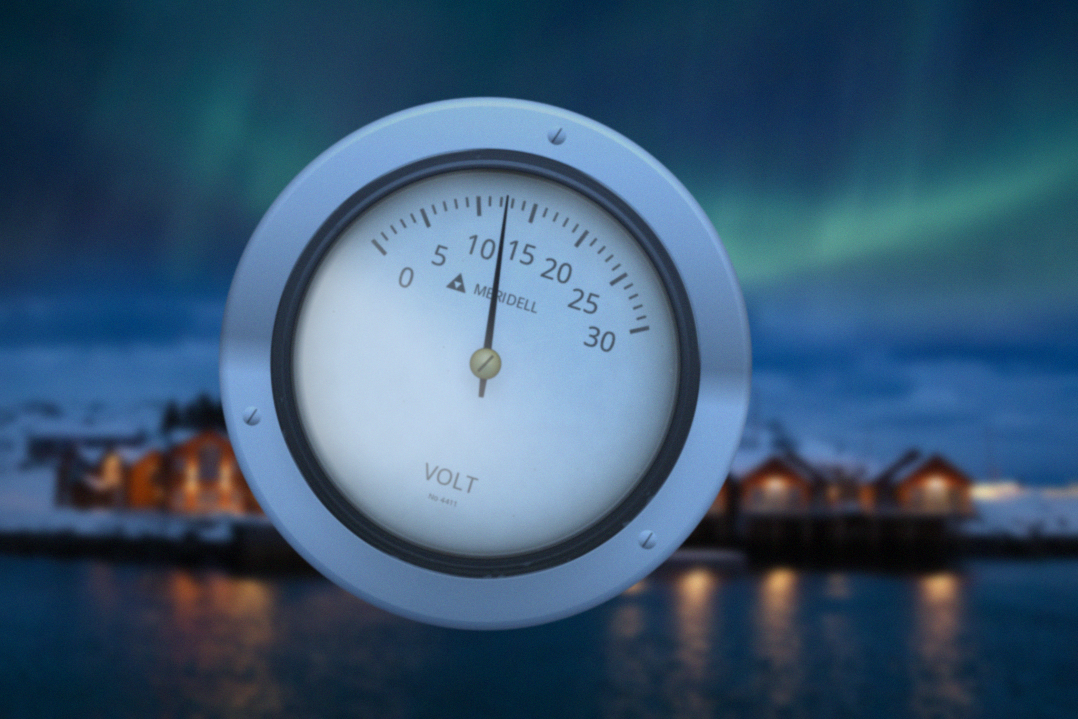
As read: **12.5** V
